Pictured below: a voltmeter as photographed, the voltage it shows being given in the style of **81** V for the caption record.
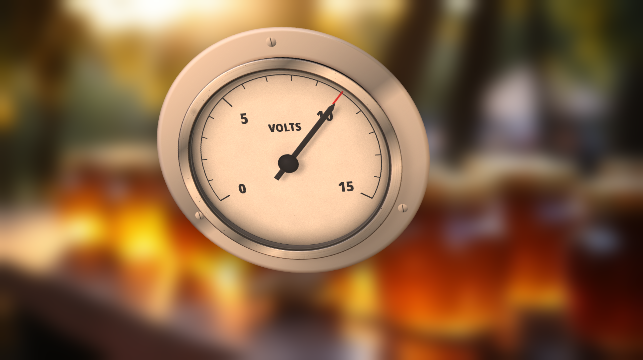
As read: **10** V
